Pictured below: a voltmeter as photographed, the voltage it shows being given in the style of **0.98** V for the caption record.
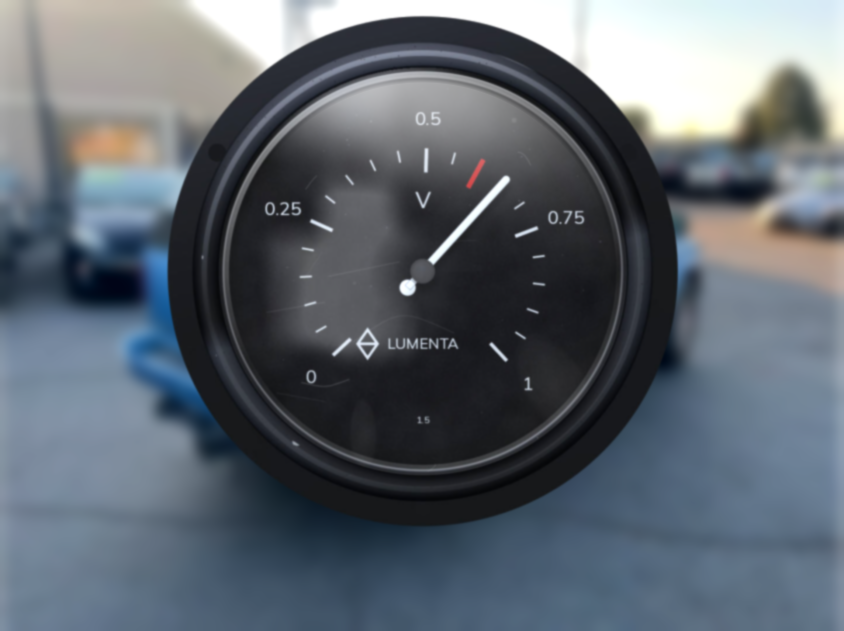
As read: **0.65** V
